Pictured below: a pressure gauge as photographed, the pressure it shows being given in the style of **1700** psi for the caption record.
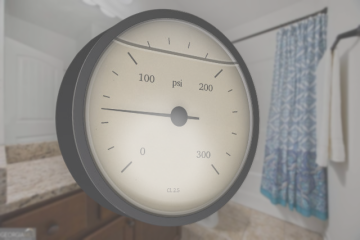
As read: **50** psi
